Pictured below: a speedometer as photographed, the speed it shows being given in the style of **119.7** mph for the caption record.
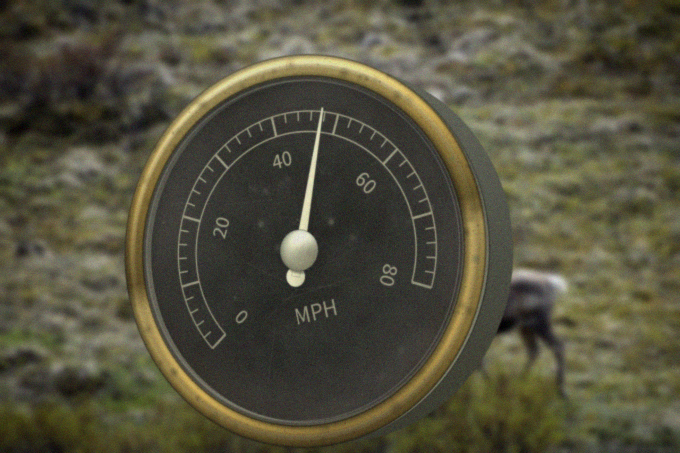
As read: **48** mph
